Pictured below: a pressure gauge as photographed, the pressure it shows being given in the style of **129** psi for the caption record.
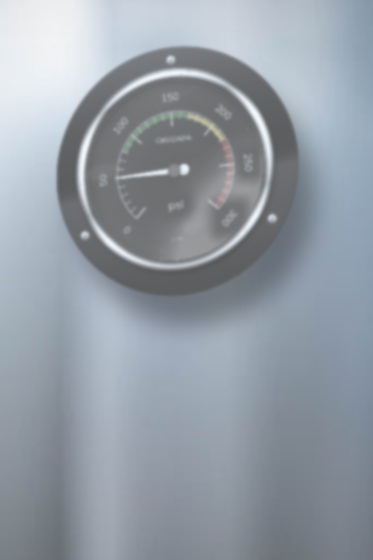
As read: **50** psi
